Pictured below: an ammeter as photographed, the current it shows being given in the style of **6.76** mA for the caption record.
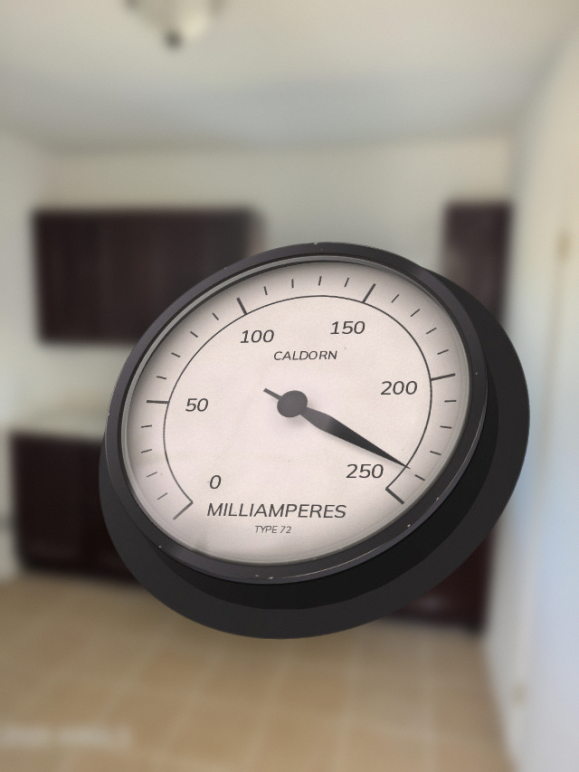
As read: **240** mA
